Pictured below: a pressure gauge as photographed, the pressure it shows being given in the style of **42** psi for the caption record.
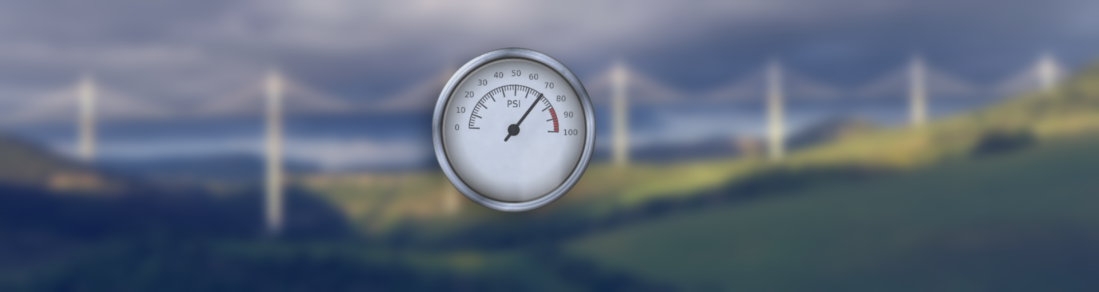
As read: **70** psi
